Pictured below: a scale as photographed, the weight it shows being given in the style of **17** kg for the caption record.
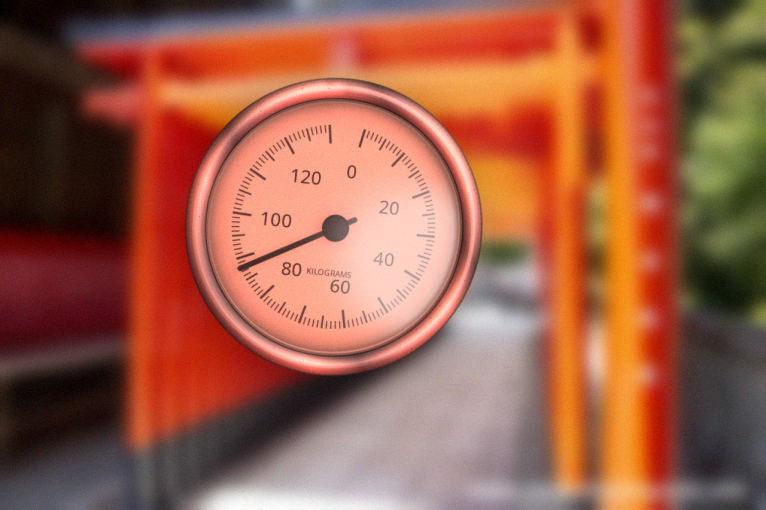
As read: **88** kg
